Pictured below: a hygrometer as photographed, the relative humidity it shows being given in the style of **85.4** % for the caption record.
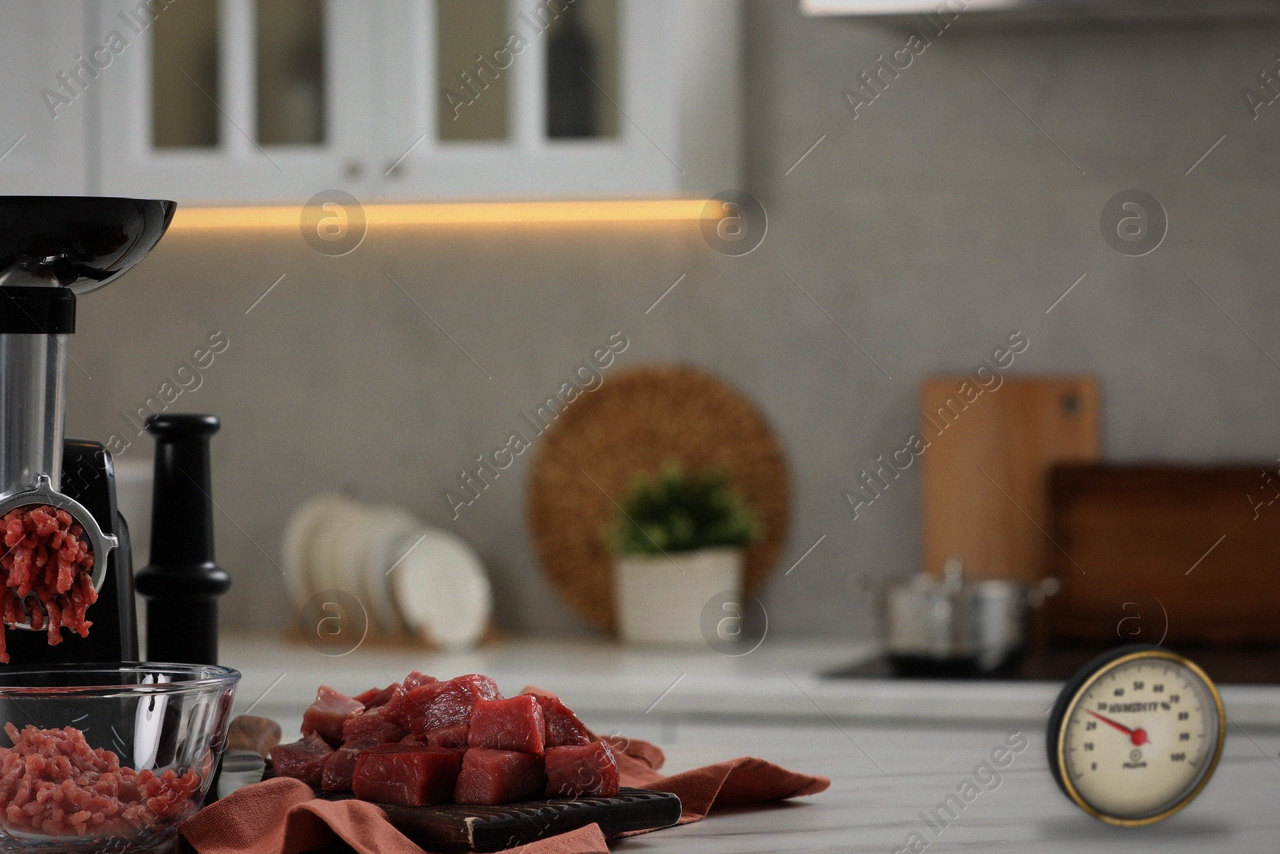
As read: **25** %
